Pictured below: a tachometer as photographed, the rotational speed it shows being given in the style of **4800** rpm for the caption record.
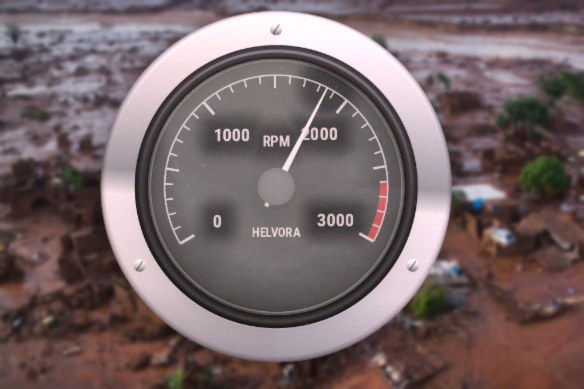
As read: **1850** rpm
